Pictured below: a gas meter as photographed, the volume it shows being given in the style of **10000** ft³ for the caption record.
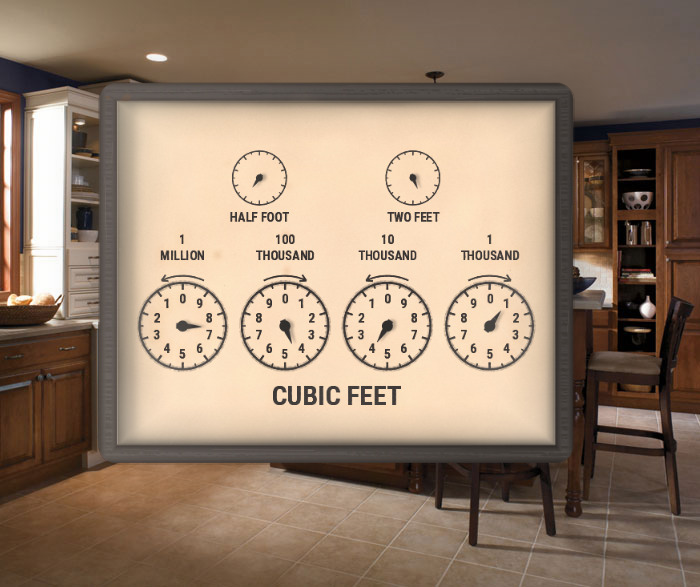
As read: **744100** ft³
